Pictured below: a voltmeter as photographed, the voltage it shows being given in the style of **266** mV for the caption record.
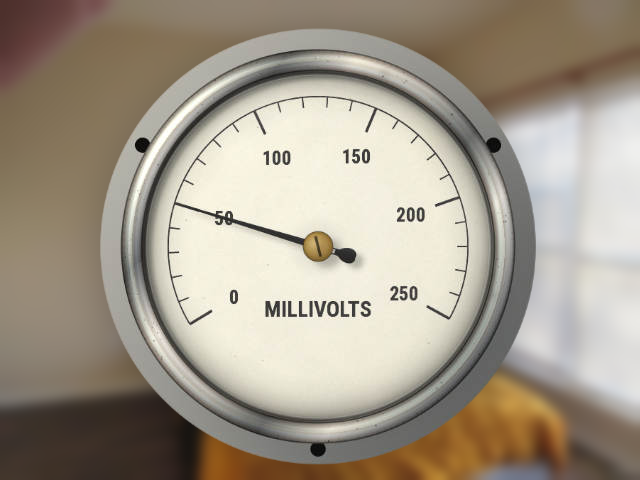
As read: **50** mV
